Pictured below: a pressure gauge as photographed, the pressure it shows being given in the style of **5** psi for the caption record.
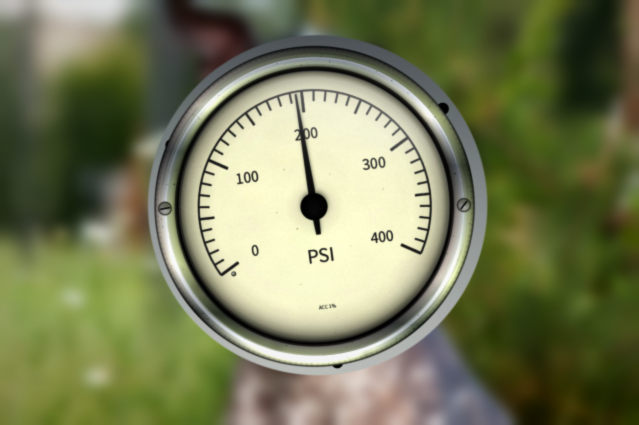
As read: **195** psi
